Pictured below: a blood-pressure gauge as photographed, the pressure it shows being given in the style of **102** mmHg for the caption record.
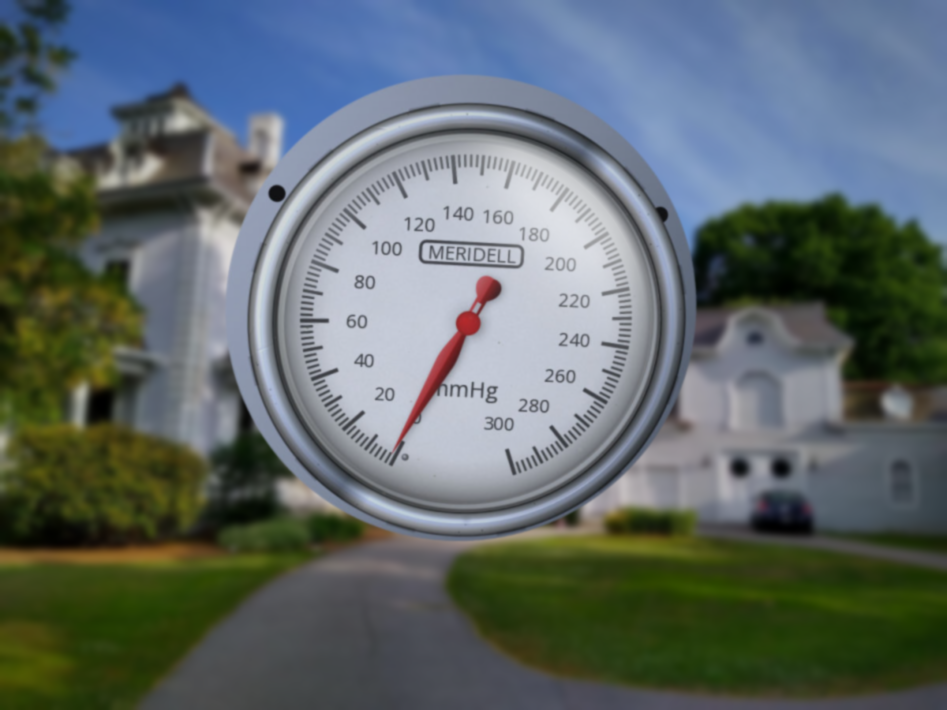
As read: **2** mmHg
